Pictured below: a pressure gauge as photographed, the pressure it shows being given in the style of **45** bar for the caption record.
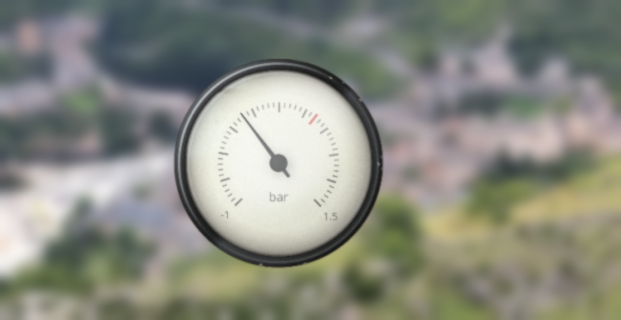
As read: **-0.1** bar
